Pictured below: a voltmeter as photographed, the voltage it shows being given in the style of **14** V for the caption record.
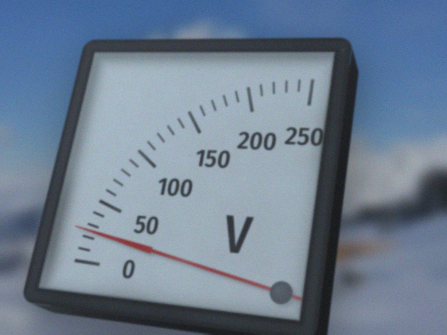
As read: **25** V
